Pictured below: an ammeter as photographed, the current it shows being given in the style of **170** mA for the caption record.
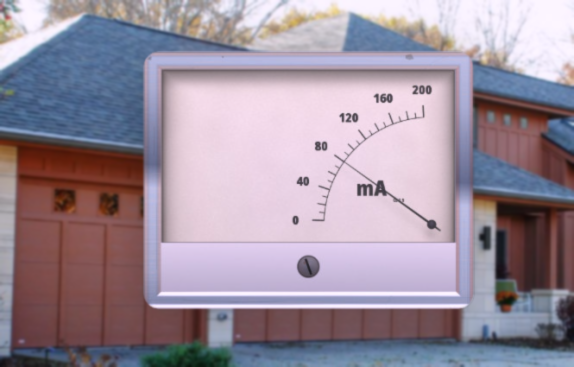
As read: **80** mA
